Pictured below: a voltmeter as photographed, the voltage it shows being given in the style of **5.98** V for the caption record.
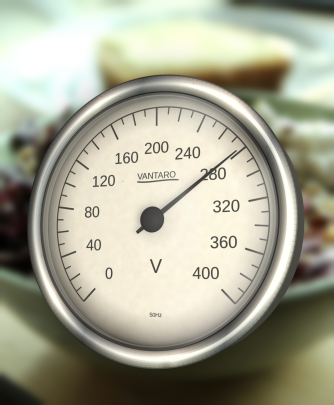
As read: **280** V
